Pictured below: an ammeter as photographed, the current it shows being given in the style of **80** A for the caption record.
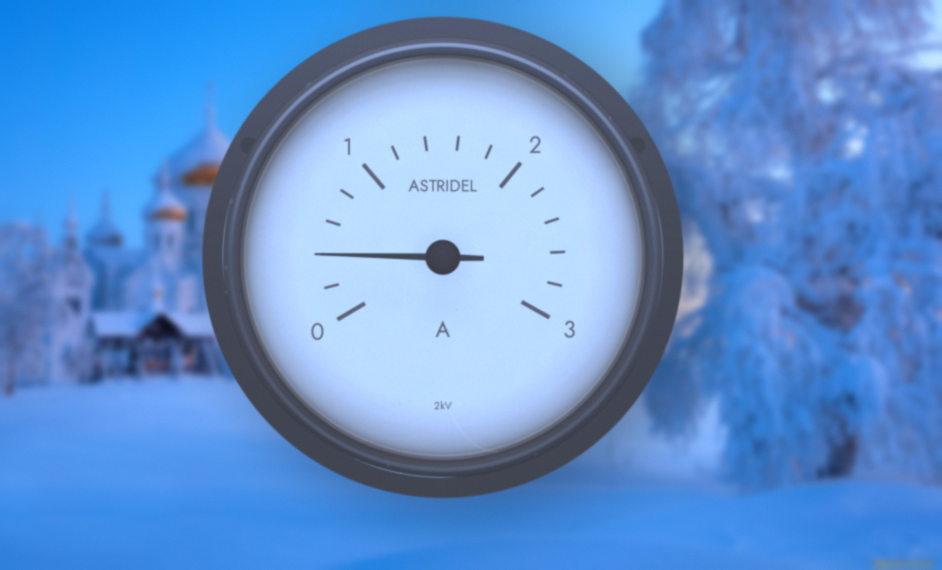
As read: **0.4** A
